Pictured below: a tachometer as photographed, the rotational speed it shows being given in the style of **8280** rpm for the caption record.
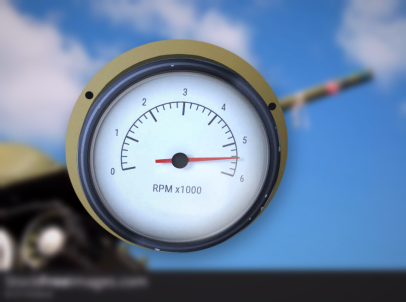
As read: **5400** rpm
